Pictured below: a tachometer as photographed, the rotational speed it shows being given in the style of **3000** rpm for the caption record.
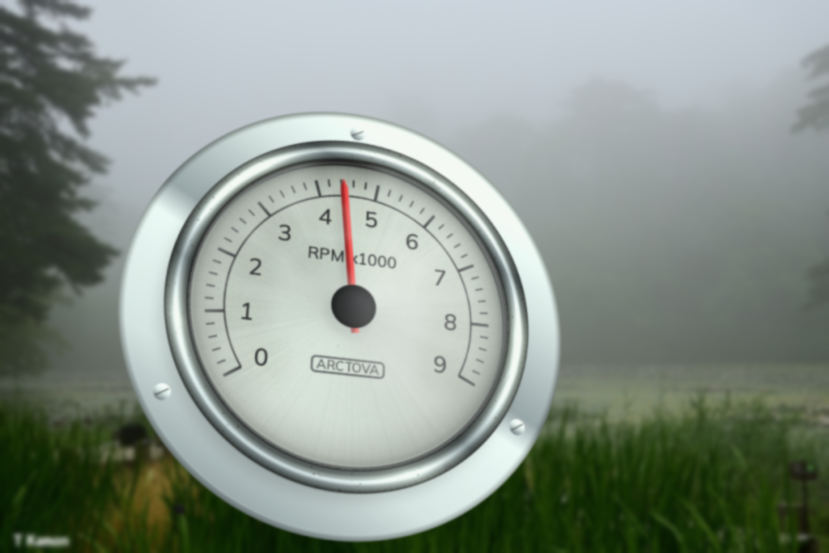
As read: **4400** rpm
